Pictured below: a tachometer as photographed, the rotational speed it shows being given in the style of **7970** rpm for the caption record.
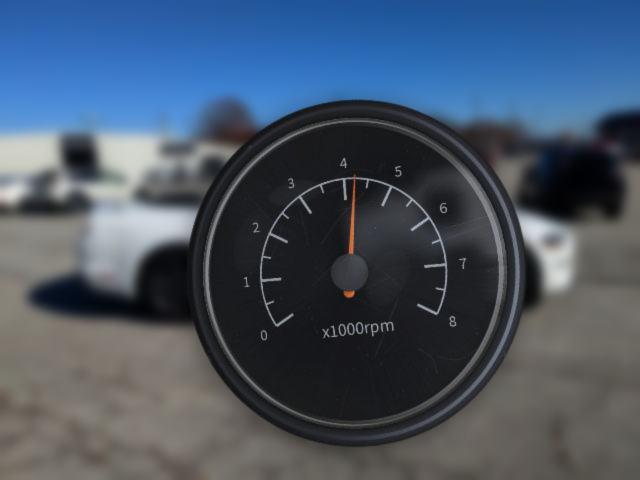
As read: **4250** rpm
